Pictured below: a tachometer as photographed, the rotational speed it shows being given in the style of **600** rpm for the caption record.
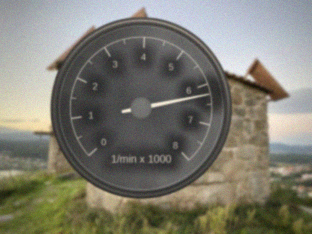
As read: **6250** rpm
